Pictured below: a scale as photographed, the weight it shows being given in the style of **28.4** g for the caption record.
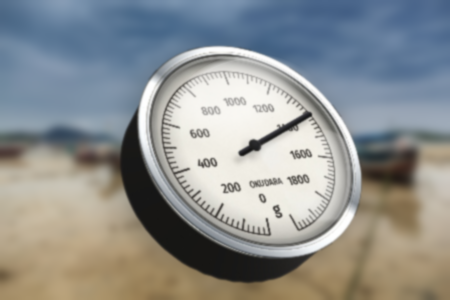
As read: **1400** g
